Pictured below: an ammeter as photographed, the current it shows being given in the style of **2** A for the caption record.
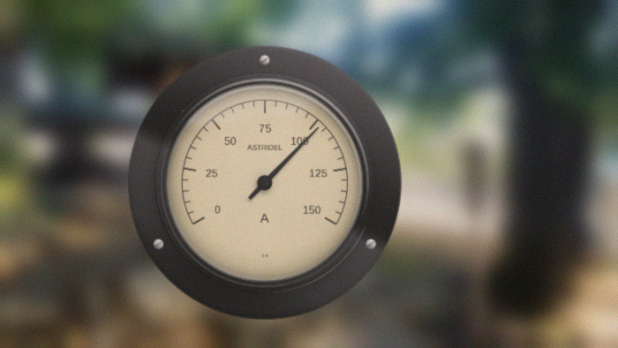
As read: **102.5** A
